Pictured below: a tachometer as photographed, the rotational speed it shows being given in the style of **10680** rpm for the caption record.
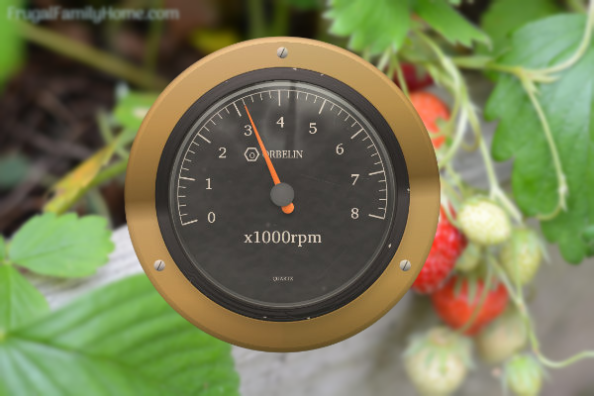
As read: **3200** rpm
